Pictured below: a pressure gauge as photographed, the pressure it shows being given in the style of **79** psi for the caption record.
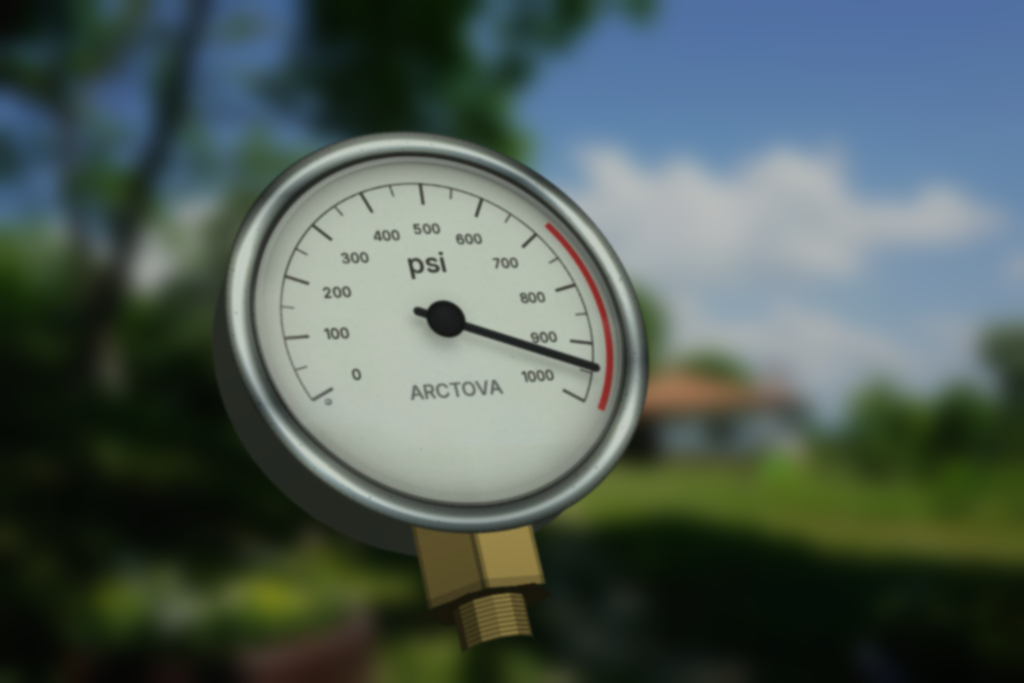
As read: **950** psi
